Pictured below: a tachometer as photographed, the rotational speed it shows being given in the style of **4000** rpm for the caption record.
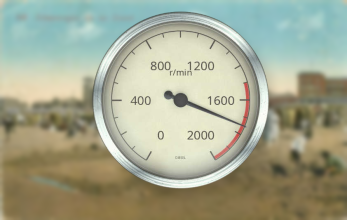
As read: **1750** rpm
